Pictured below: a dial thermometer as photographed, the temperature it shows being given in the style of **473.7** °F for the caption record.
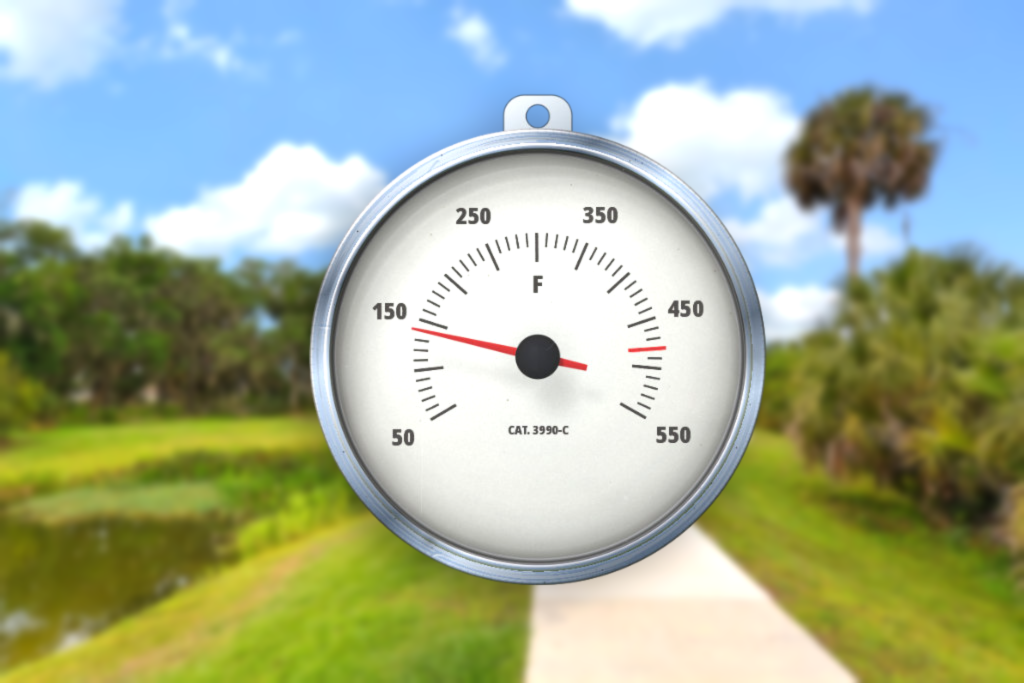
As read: **140** °F
